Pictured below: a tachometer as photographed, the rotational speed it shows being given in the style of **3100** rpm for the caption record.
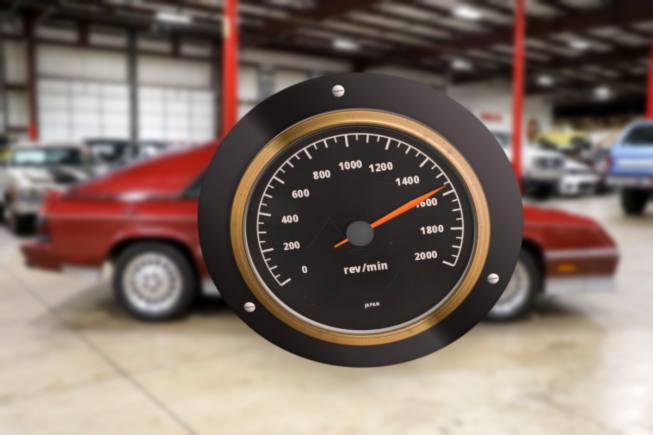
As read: **1550** rpm
